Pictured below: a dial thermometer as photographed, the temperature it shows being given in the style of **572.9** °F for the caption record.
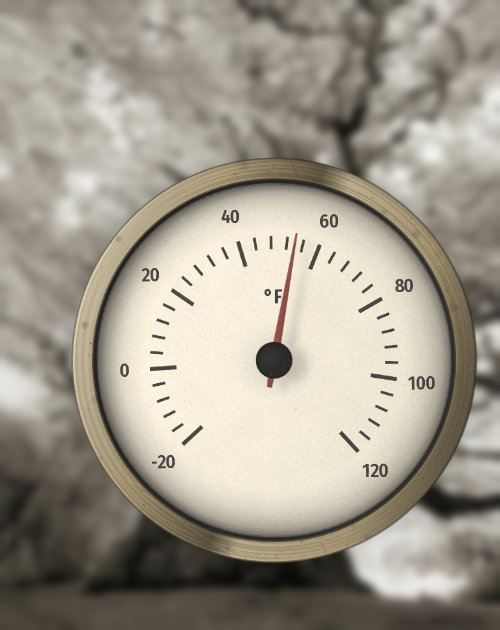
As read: **54** °F
